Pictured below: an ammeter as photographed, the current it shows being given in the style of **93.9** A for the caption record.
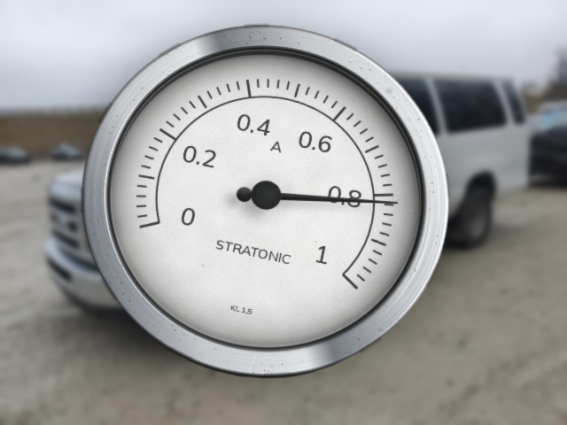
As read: **0.82** A
